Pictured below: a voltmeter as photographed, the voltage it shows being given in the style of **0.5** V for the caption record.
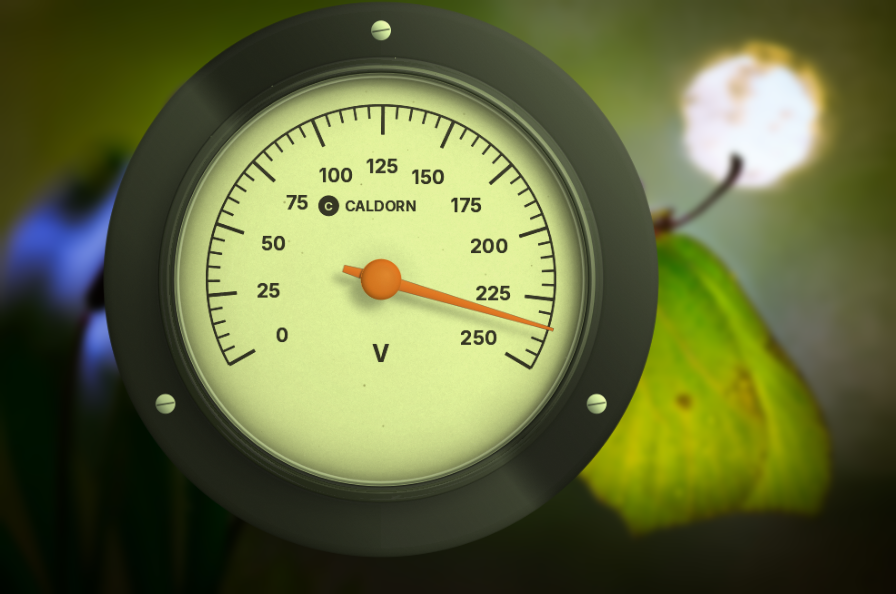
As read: **235** V
